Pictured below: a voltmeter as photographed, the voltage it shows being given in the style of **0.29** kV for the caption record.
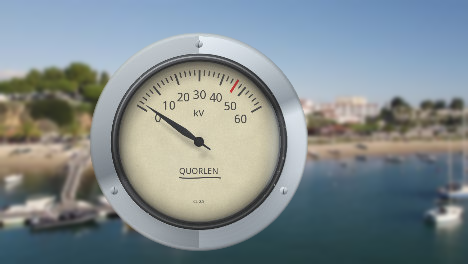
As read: **2** kV
